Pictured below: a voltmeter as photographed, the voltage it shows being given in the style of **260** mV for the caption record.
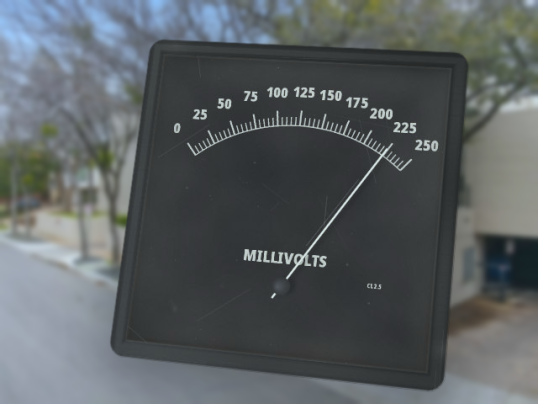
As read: **225** mV
